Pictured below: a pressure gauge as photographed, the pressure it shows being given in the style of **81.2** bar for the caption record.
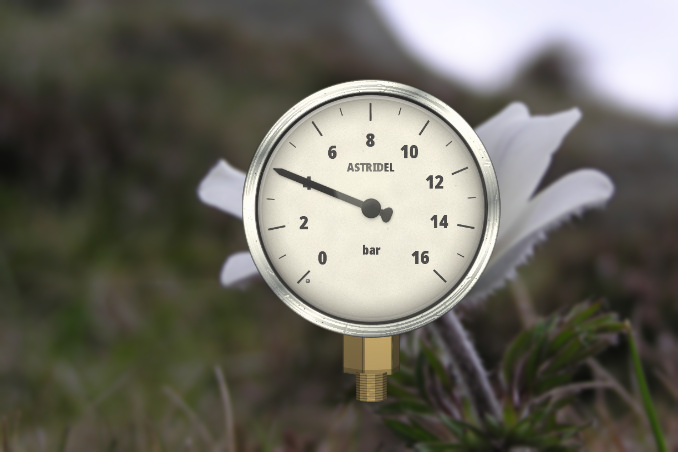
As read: **4** bar
